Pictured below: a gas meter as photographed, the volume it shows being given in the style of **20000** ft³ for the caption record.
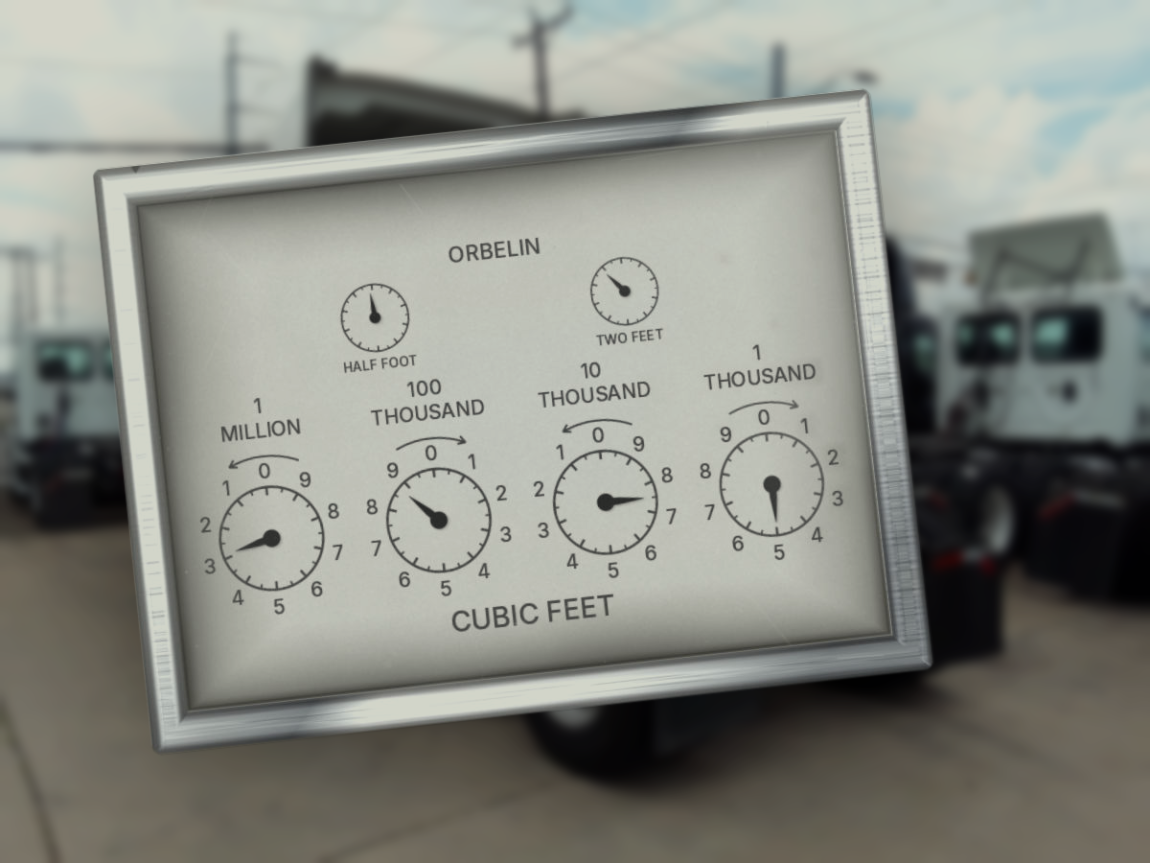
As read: **287500** ft³
